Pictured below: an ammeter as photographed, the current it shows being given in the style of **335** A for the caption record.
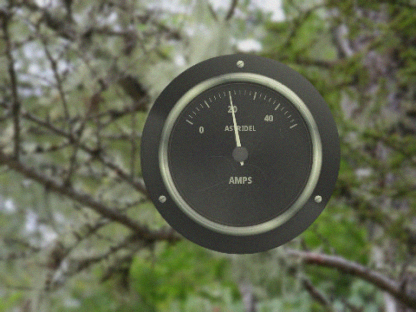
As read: **20** A
